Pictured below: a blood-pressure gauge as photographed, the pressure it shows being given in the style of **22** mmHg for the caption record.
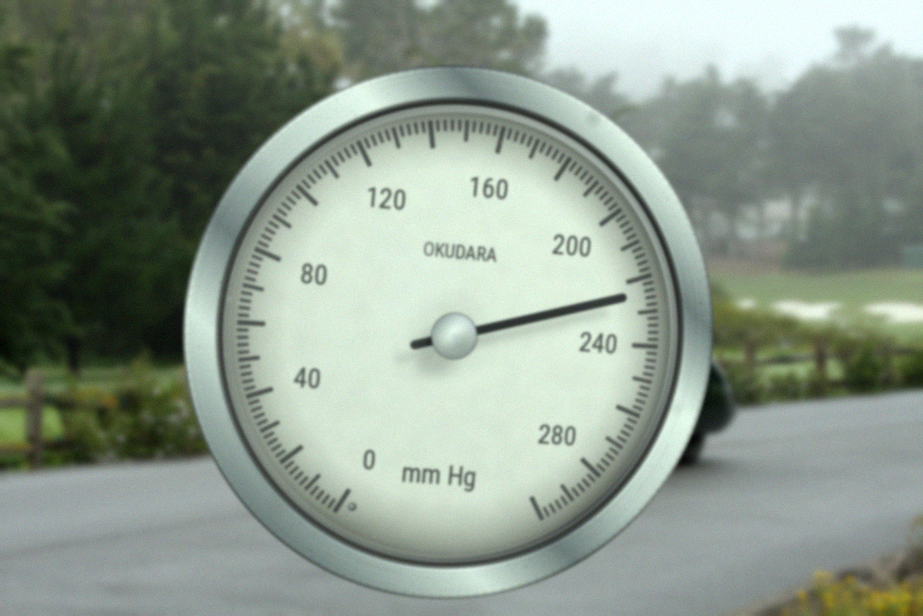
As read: **224** mmHg
